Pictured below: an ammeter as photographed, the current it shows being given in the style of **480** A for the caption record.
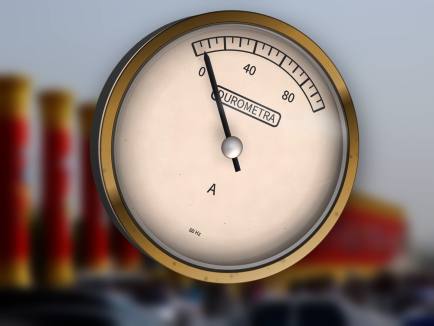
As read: **5** A
